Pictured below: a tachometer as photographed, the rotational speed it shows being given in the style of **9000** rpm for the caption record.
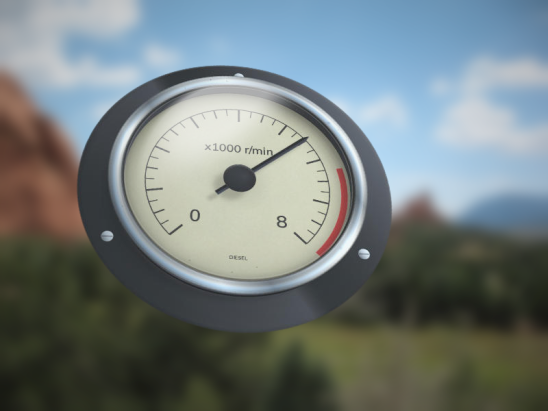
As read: **5500** rpm
